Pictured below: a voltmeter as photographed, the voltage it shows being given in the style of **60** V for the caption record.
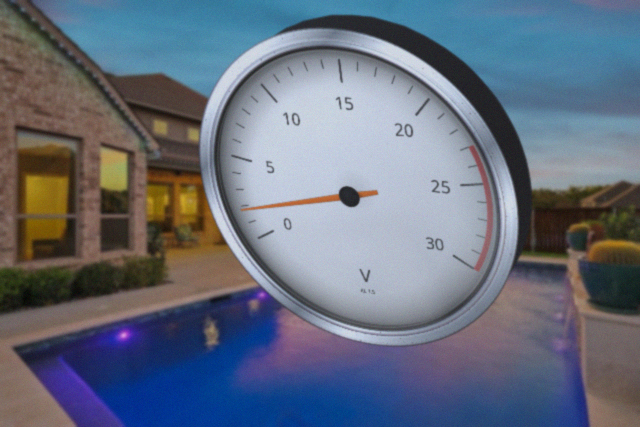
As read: **2** V
